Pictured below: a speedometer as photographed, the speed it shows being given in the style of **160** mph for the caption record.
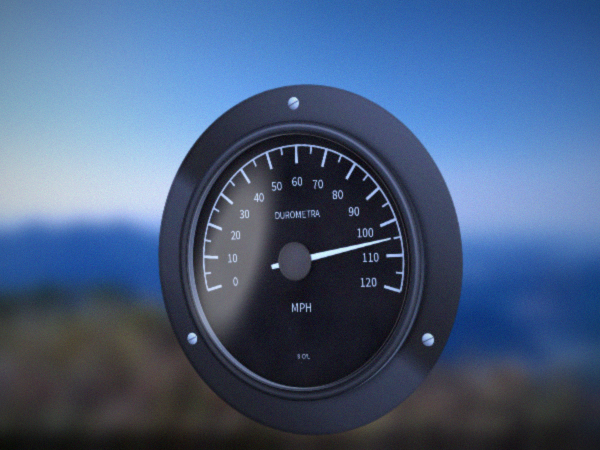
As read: **105** mph
